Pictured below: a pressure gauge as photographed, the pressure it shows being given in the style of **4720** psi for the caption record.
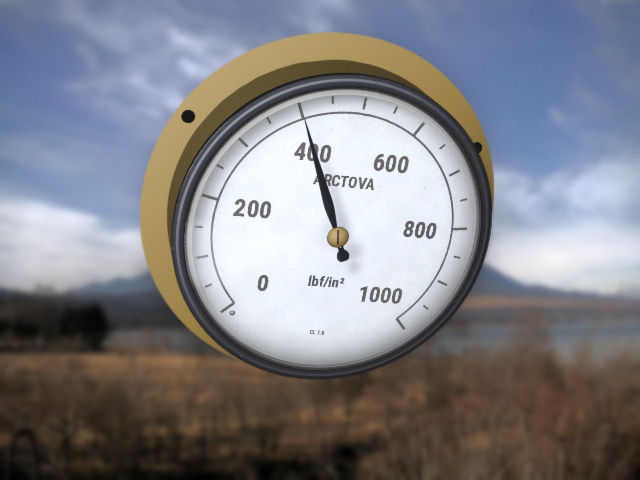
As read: **400** psi
